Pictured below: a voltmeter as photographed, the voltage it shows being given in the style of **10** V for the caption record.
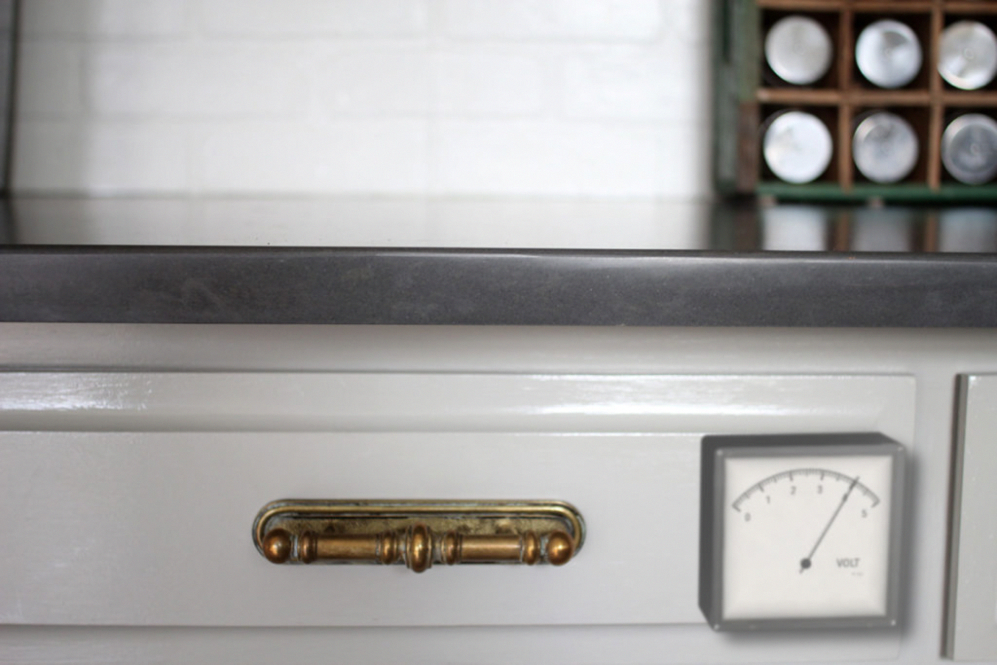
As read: **4** V
